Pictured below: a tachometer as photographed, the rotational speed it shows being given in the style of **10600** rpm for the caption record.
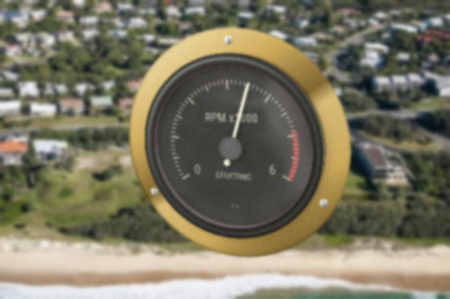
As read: **3500** rpm
